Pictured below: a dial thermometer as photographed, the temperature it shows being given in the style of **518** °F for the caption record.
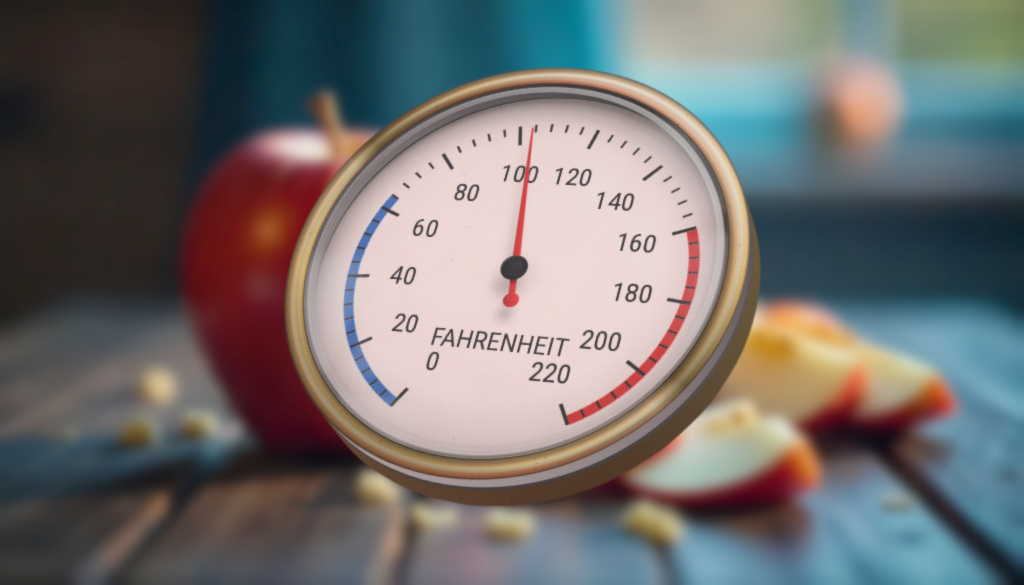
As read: **104** °F
